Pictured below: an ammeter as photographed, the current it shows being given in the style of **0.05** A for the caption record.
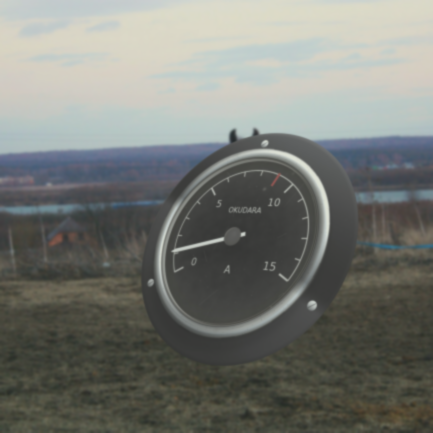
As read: **1** A
